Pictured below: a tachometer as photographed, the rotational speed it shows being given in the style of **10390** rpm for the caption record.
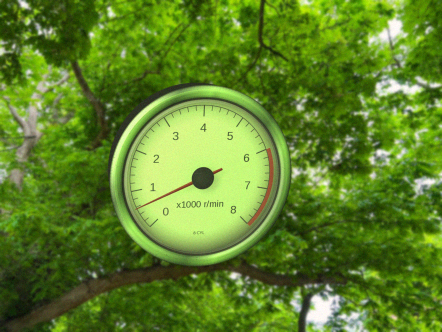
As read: **600** rpm
